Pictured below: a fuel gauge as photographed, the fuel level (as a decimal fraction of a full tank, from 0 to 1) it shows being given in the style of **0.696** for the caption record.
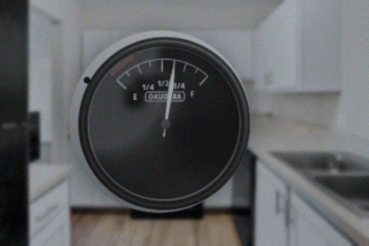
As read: **0.625**
